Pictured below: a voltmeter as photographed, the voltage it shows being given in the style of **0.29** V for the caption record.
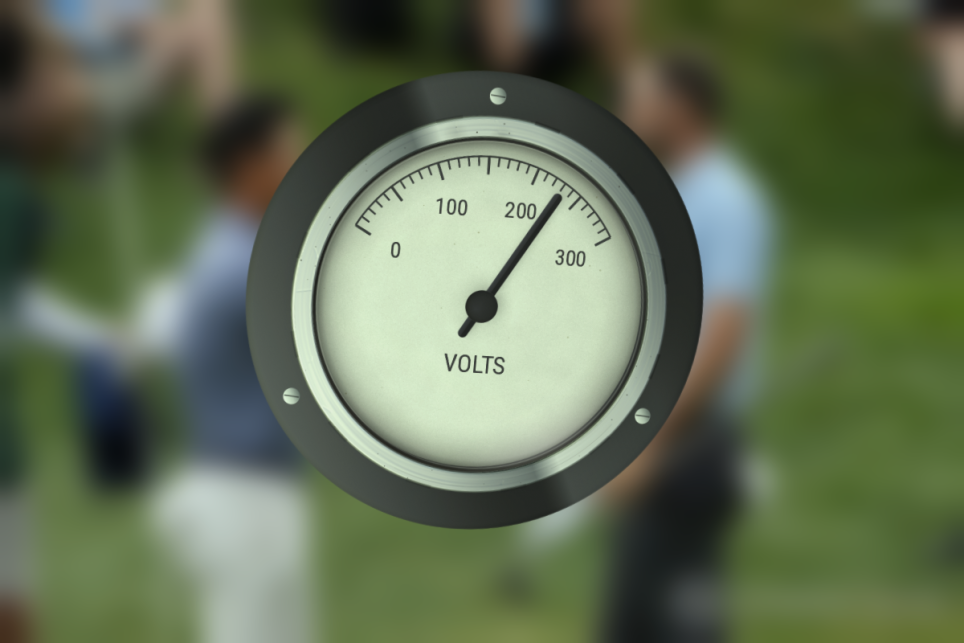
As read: **230** V
